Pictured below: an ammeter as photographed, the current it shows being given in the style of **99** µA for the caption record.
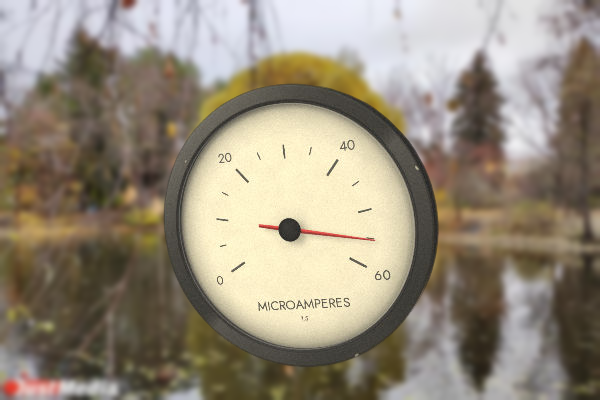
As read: **55** µA
